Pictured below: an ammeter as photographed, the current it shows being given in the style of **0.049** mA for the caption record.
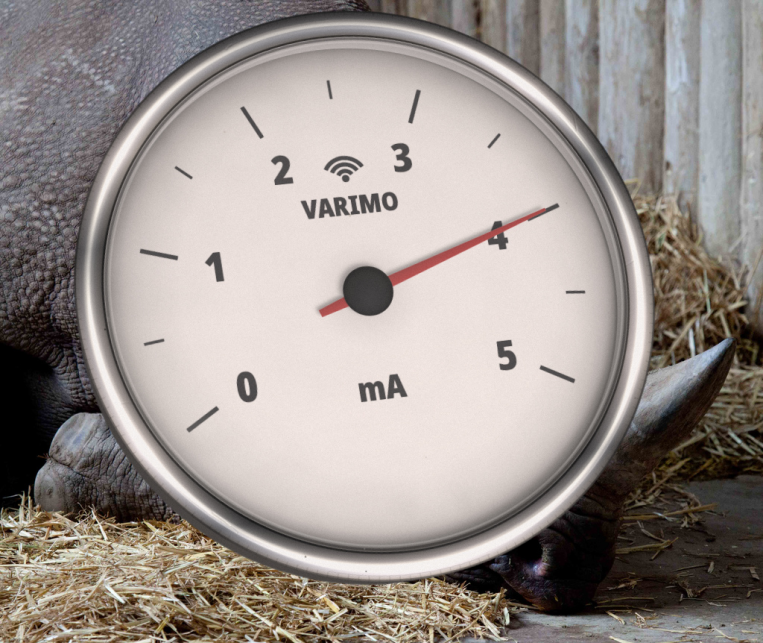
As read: **4** mA
